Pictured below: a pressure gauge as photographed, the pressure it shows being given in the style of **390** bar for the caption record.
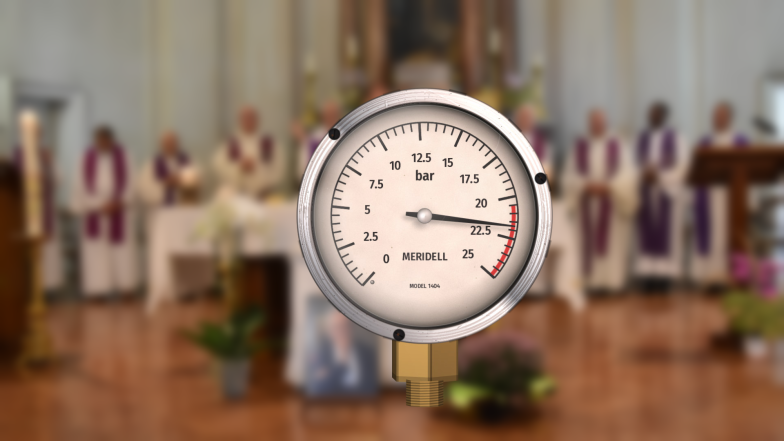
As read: **21.75** bar
